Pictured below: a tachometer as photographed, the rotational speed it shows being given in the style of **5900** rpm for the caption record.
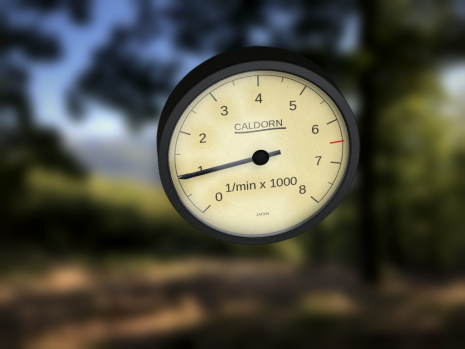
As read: **1000** rpm
